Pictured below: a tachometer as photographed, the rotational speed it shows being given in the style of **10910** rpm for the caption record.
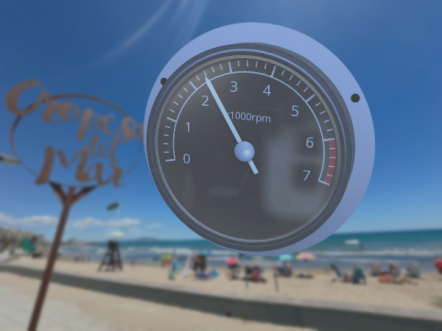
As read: **2400** rpm
